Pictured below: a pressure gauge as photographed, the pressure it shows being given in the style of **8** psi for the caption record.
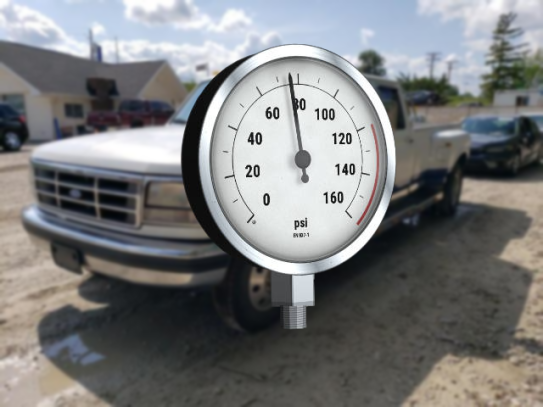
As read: **75** psi
